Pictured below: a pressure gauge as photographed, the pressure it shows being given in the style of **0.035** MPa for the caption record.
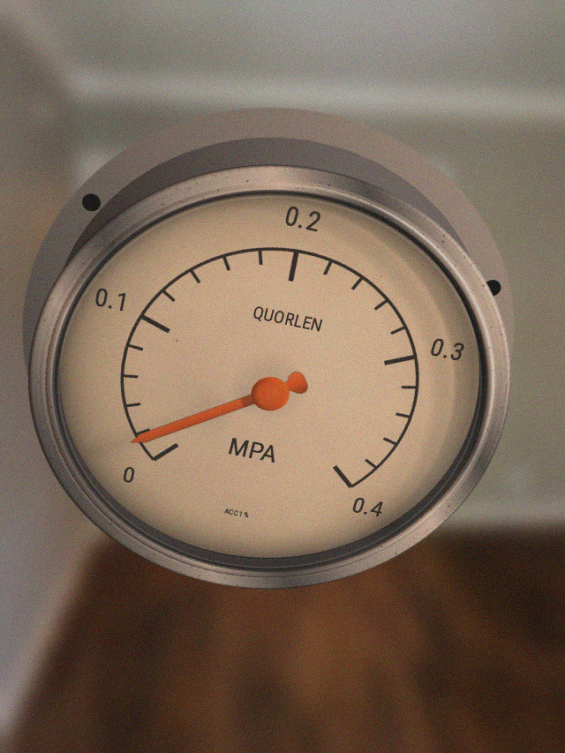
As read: **0.02** MPa
